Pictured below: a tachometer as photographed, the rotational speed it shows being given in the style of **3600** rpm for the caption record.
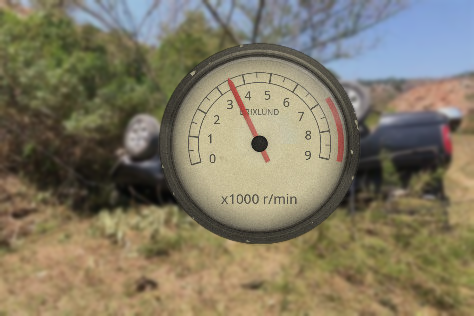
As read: **3500** rpm
